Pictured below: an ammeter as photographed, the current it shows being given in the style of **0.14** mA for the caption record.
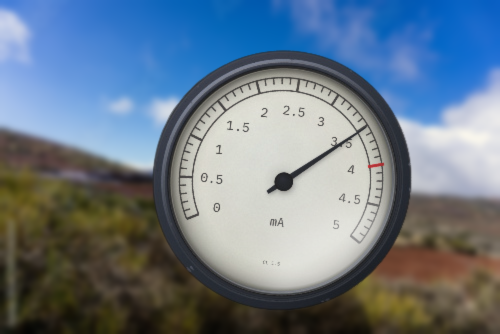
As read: **3.5** mA
